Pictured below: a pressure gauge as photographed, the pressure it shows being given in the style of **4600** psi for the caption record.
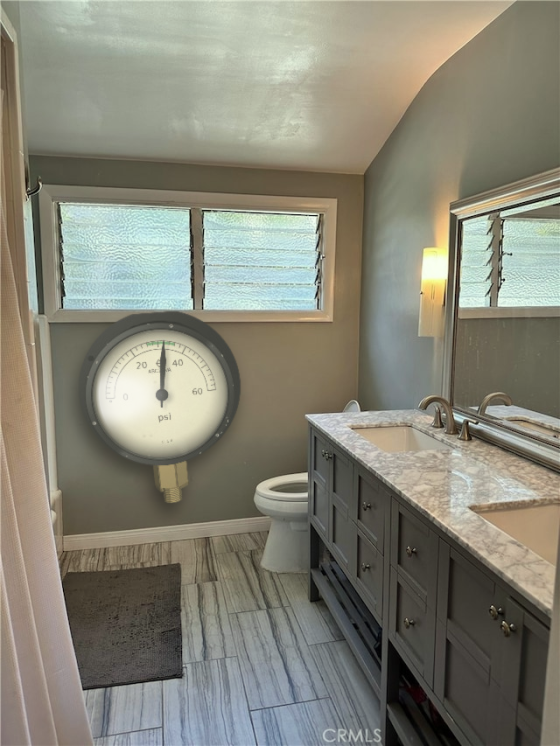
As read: **32** psi
